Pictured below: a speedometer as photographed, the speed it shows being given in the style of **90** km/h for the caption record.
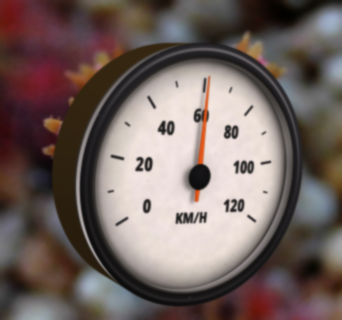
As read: **60** km/h
